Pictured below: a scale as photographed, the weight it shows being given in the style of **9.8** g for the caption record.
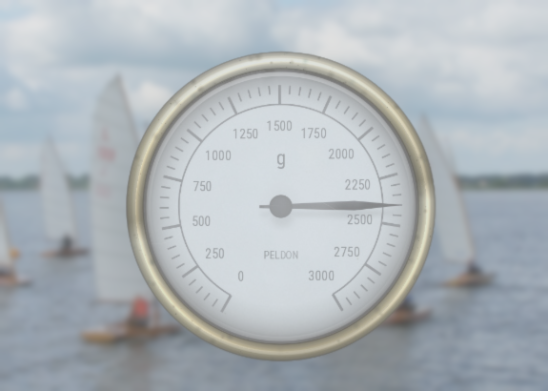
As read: **2400** g
